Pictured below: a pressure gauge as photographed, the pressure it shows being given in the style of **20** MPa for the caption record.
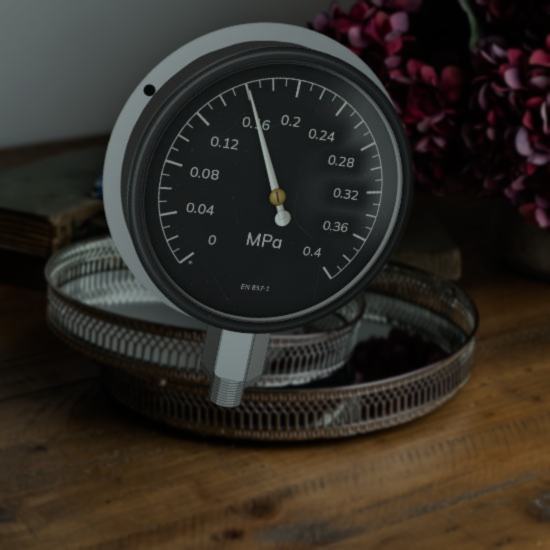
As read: **0.16** MPa
